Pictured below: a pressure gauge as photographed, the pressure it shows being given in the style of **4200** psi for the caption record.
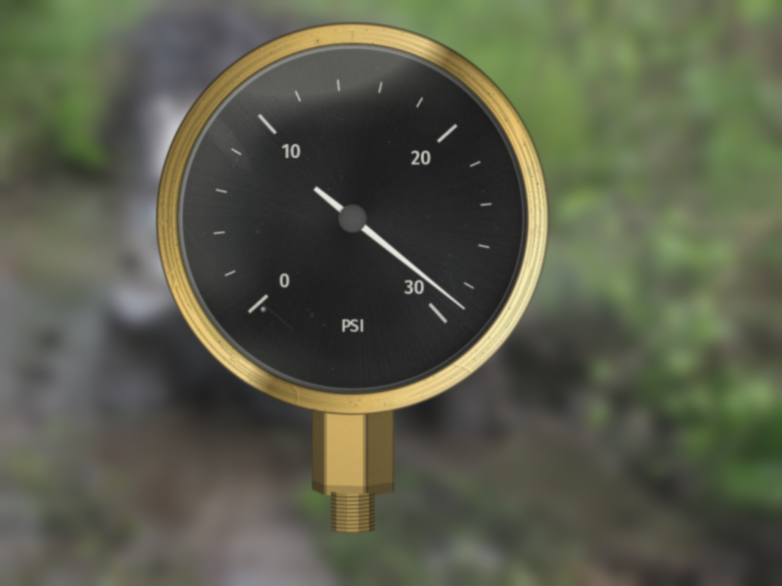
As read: **29** psi
